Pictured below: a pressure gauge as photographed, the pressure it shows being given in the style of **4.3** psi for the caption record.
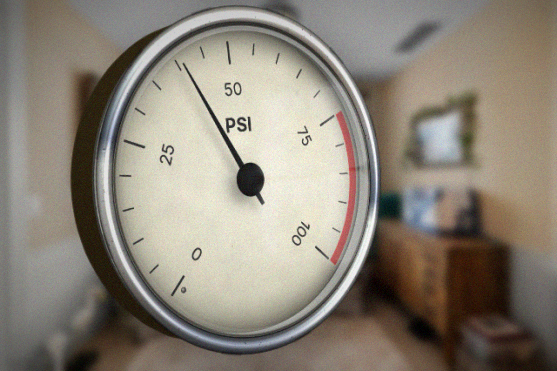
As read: **40** psi
